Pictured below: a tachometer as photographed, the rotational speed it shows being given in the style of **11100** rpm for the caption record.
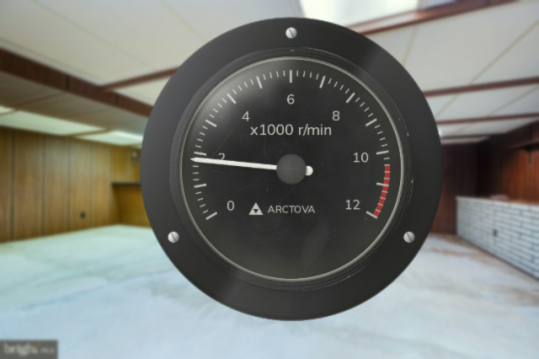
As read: **1800** rpm
